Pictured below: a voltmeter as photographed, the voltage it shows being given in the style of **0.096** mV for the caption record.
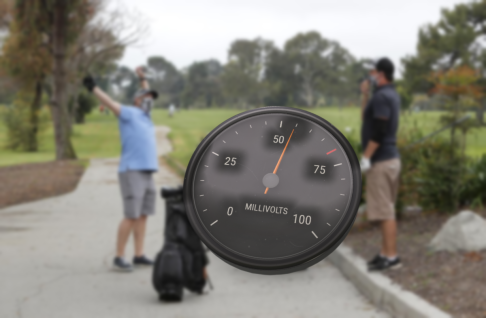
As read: **55** mV
